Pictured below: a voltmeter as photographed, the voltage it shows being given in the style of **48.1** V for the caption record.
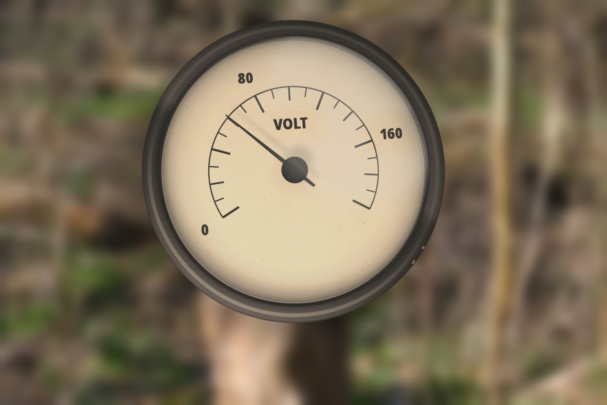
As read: **60** V
